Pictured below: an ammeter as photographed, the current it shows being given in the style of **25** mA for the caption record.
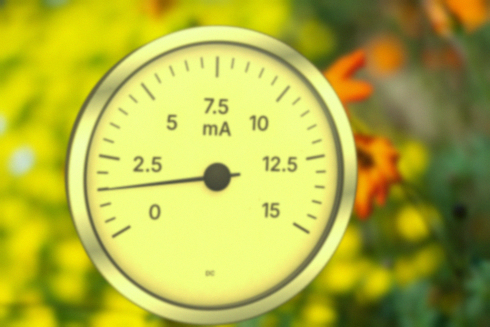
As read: **1.5** mA
